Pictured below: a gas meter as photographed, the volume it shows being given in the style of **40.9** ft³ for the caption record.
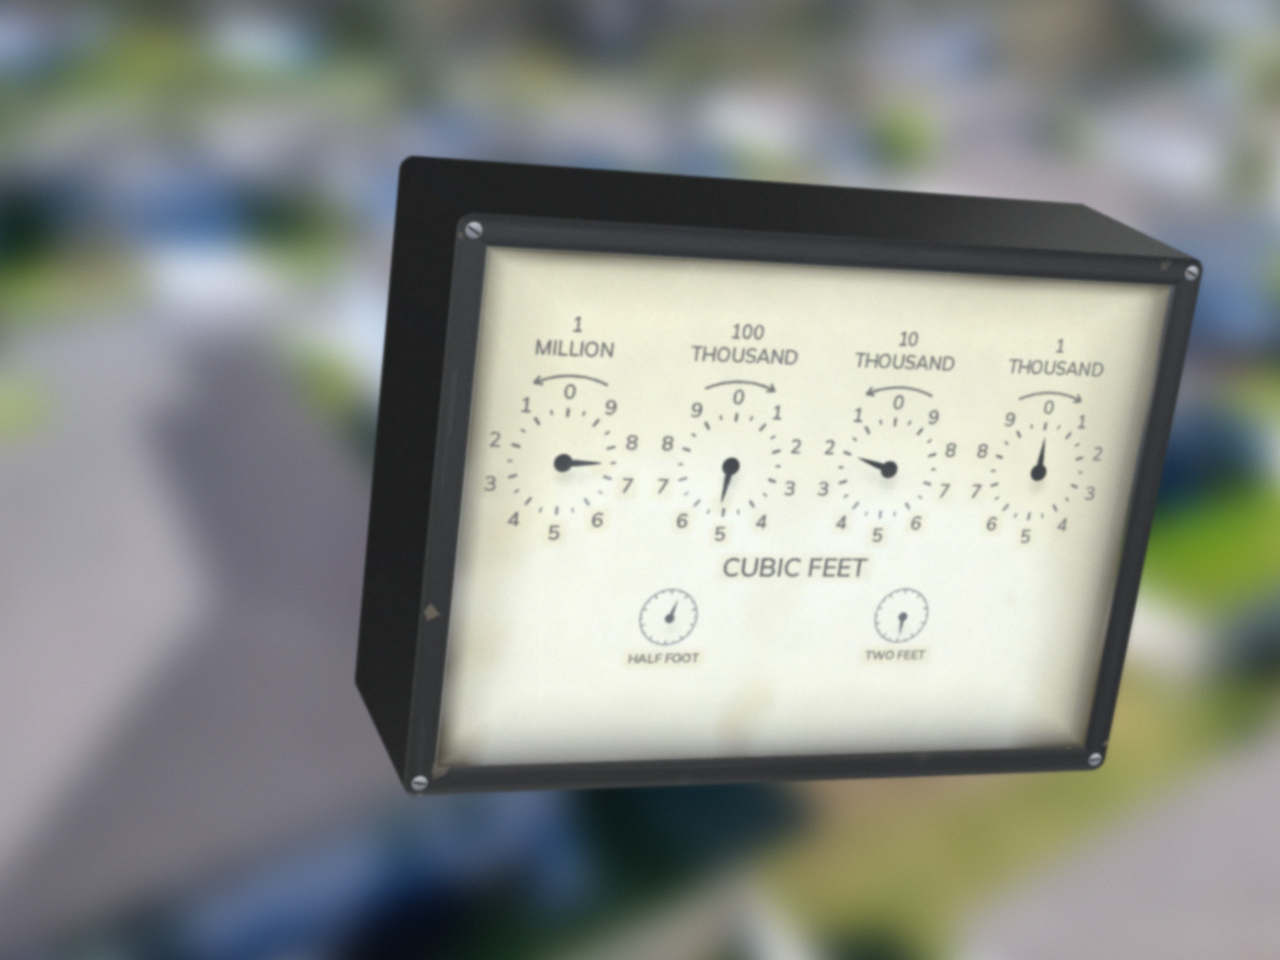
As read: **752000** ft³
